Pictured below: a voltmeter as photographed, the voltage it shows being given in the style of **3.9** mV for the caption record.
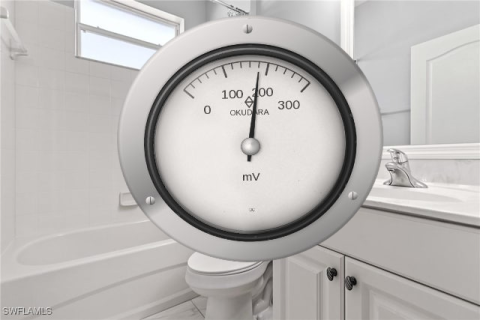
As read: **180** mV
